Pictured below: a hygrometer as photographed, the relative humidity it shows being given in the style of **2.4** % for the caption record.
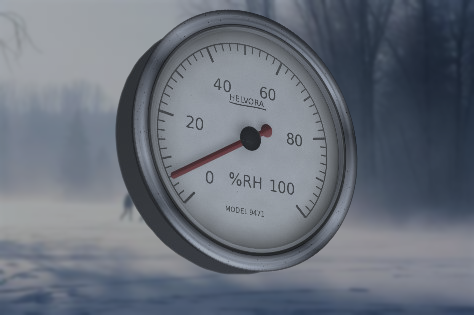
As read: **6** %
